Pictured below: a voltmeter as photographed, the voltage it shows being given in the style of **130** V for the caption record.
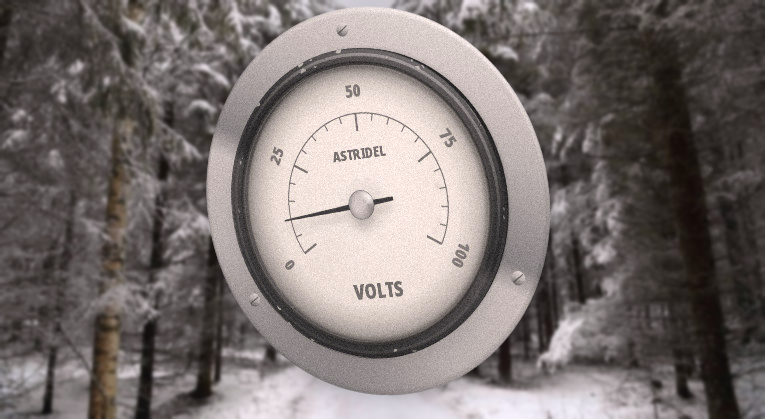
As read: **10** V
